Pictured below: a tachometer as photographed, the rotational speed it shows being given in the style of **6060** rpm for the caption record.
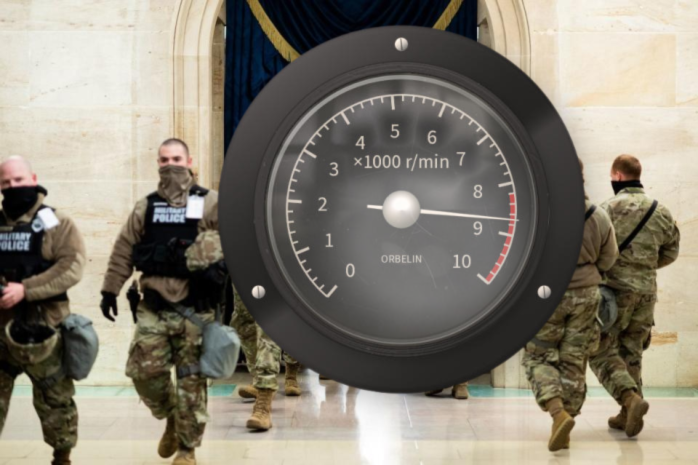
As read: **8700** rpm
